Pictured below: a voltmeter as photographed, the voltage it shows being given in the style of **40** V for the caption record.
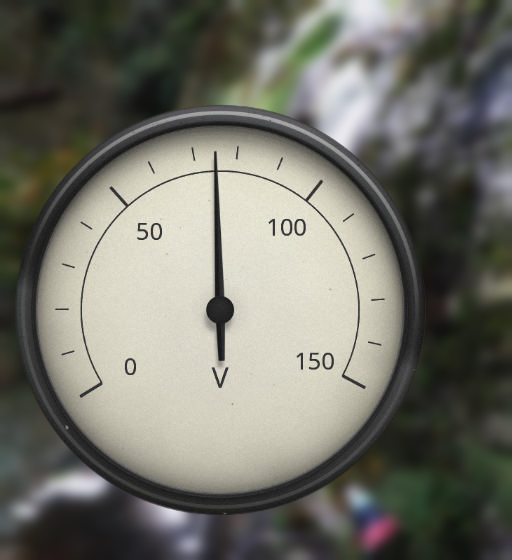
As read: **75** V
